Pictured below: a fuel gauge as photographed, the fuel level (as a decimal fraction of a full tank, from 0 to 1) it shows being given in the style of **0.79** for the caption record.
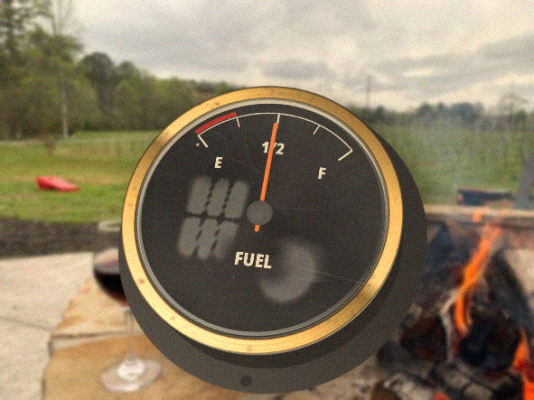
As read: **0.5**
